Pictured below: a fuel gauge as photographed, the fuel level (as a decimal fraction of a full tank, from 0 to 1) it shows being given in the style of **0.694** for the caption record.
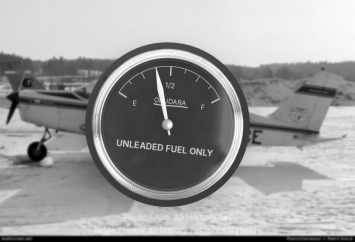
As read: **0.375**
